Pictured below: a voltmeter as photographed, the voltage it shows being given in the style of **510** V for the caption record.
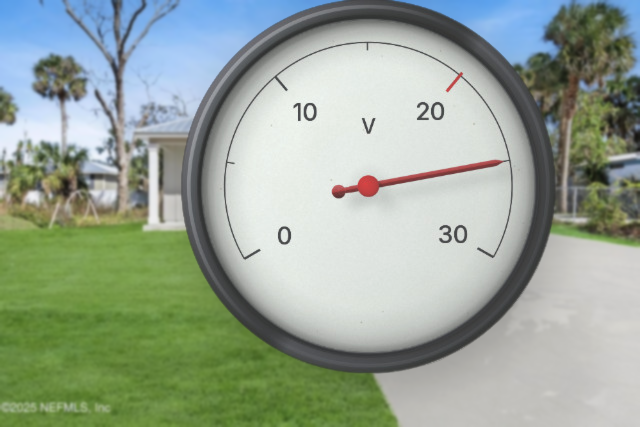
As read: **25** V
